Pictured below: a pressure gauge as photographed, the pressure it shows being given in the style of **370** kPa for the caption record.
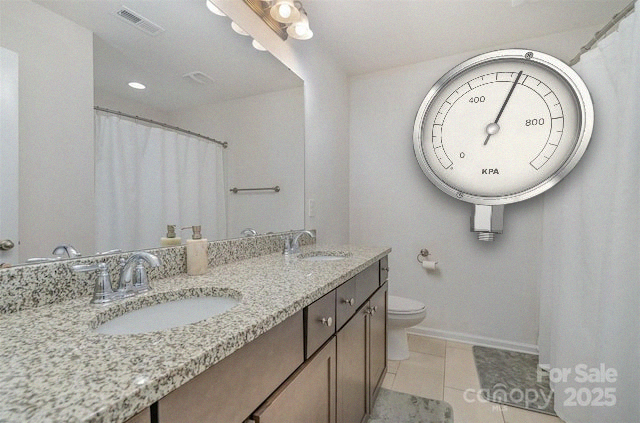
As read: **575** kPa
